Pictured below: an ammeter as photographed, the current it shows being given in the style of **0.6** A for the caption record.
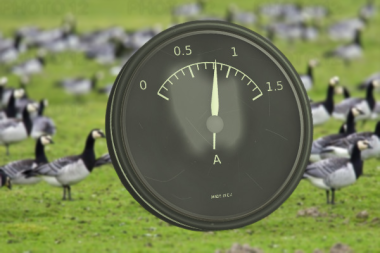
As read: **0.8** A
